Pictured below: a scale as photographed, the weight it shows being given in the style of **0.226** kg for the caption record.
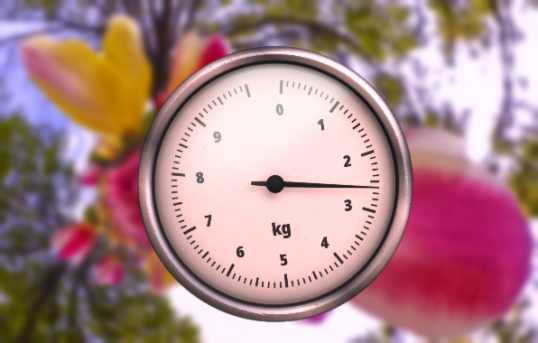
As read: **2.6** kg
